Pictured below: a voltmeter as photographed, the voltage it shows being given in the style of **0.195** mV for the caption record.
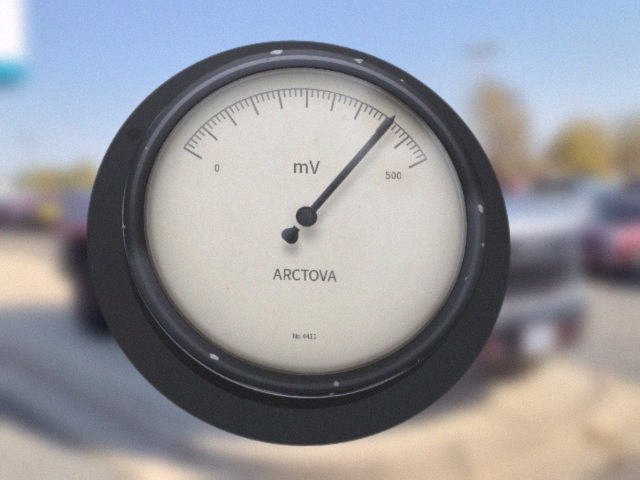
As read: **410** mV
